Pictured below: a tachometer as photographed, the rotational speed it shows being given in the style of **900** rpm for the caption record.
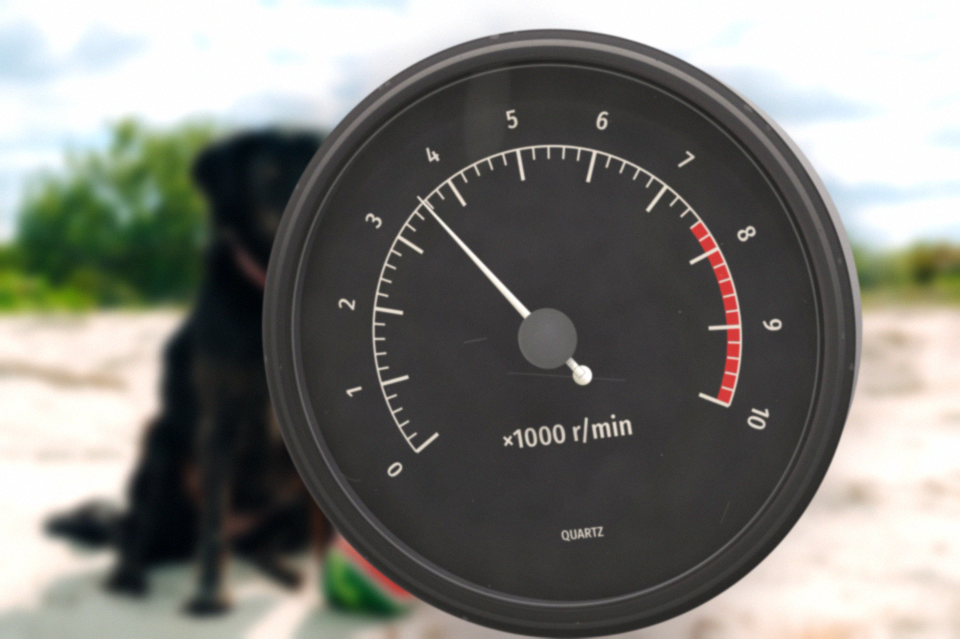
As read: **3600** rpm
